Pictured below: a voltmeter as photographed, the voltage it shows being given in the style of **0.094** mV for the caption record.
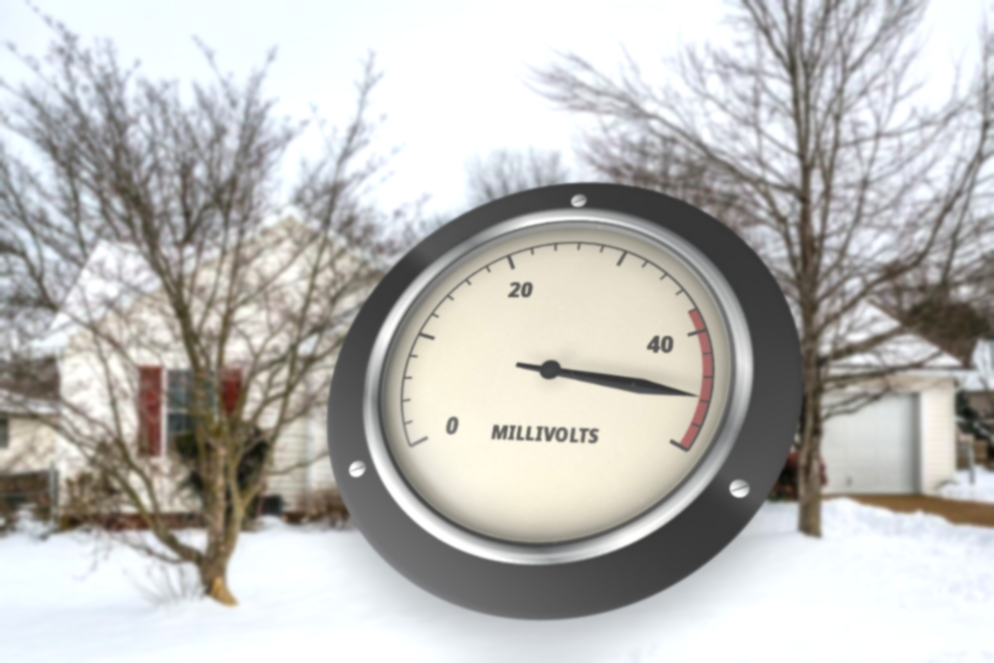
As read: **46** mV
